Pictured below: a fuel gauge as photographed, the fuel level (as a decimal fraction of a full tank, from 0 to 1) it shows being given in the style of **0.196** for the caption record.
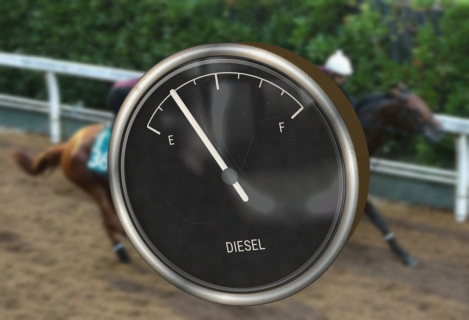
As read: **0.25**
